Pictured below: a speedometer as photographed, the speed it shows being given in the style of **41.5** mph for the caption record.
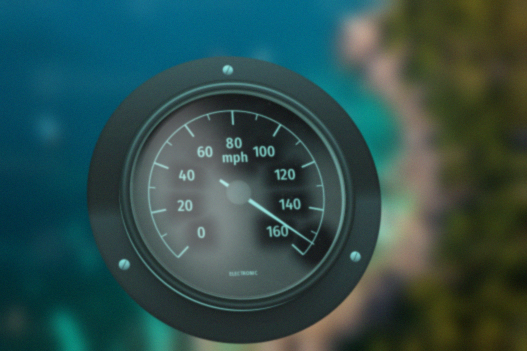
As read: **155** mph
